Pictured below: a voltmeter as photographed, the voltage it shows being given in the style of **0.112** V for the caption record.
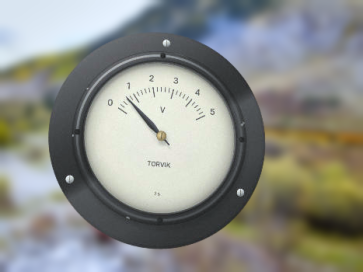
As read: **0.6** V
